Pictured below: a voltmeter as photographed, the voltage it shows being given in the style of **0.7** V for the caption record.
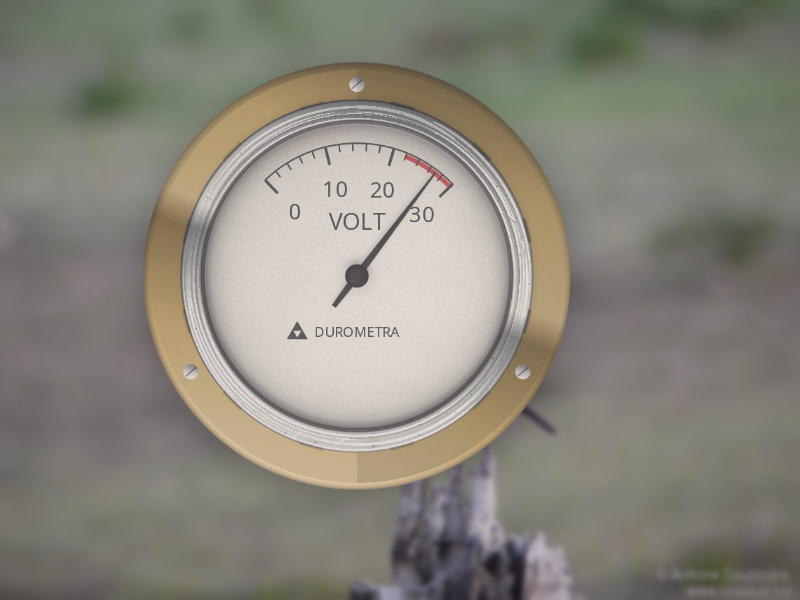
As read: **27** V
